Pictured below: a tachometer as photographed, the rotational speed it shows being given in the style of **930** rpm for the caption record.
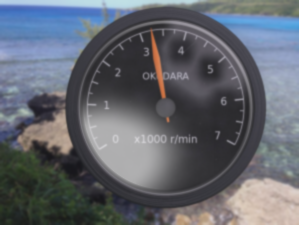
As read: **3250** rpm
